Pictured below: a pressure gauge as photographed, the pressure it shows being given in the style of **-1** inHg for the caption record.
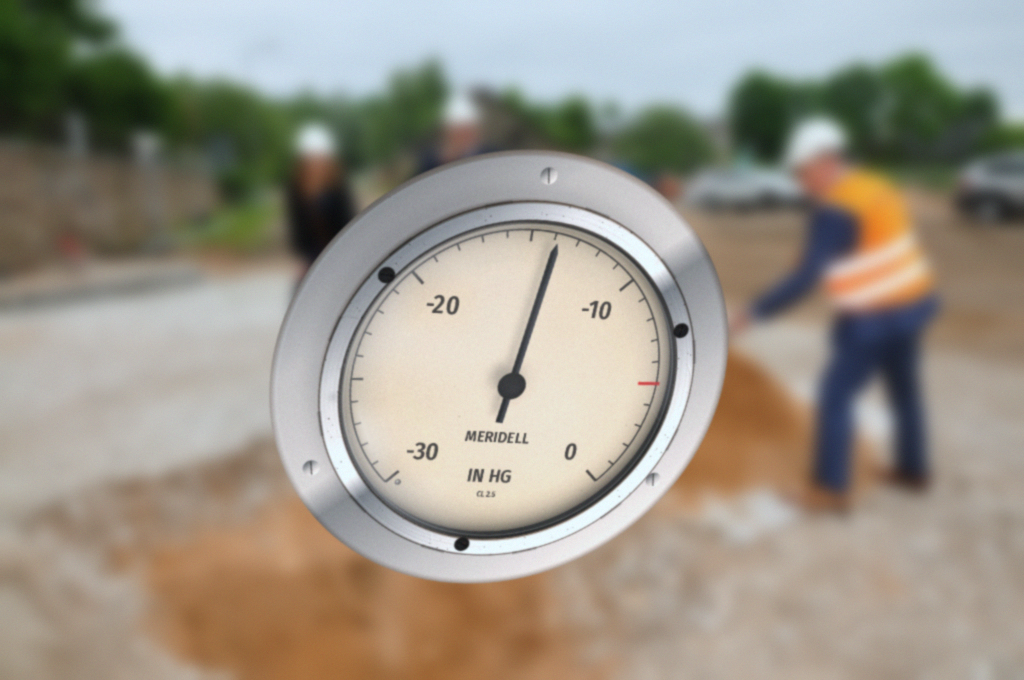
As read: **-14** inHg
